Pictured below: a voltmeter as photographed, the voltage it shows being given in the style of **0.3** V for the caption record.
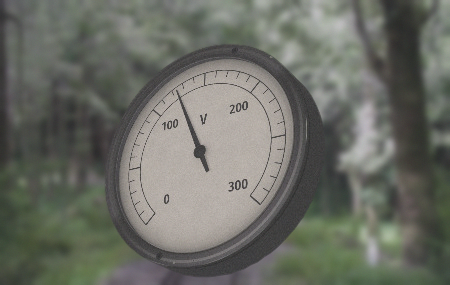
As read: **125** V
